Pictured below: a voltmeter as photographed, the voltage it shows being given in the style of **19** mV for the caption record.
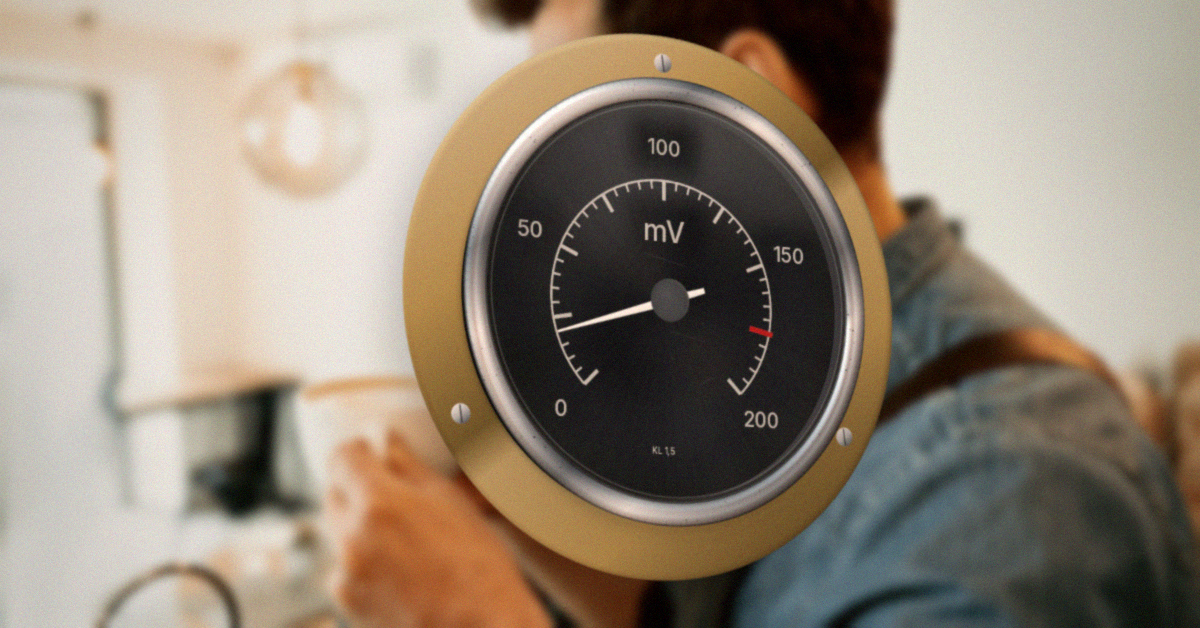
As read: **20** mV
